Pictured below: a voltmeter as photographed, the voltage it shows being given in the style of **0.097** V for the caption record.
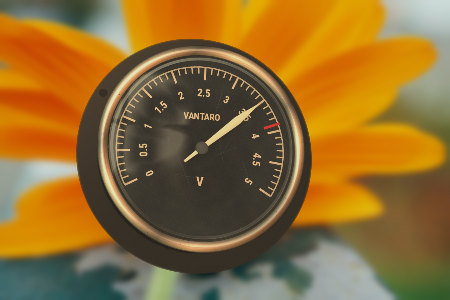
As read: **3.5** V
